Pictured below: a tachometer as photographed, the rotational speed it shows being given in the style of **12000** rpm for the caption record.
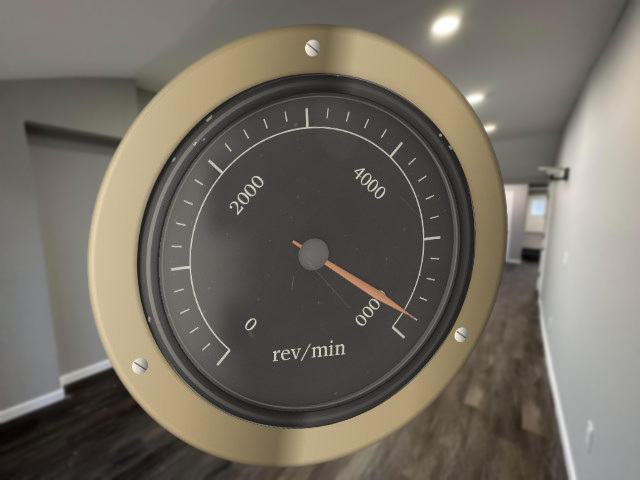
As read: **5800** rpm
